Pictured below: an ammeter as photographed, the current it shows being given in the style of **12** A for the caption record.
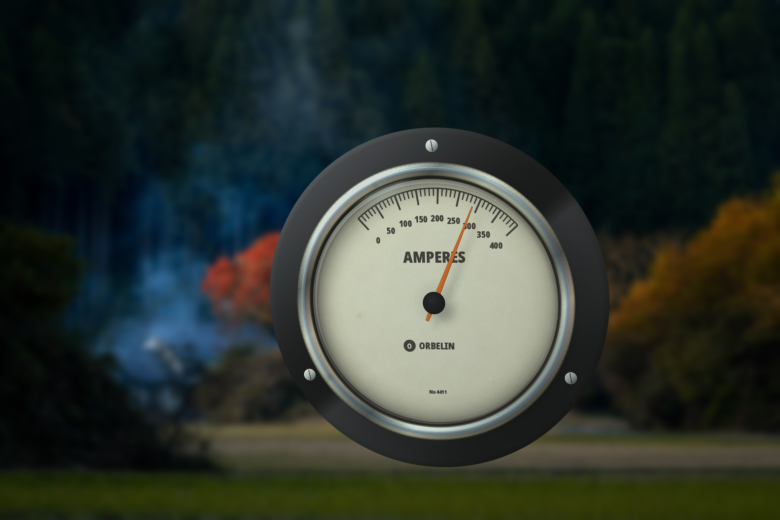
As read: **290** A
